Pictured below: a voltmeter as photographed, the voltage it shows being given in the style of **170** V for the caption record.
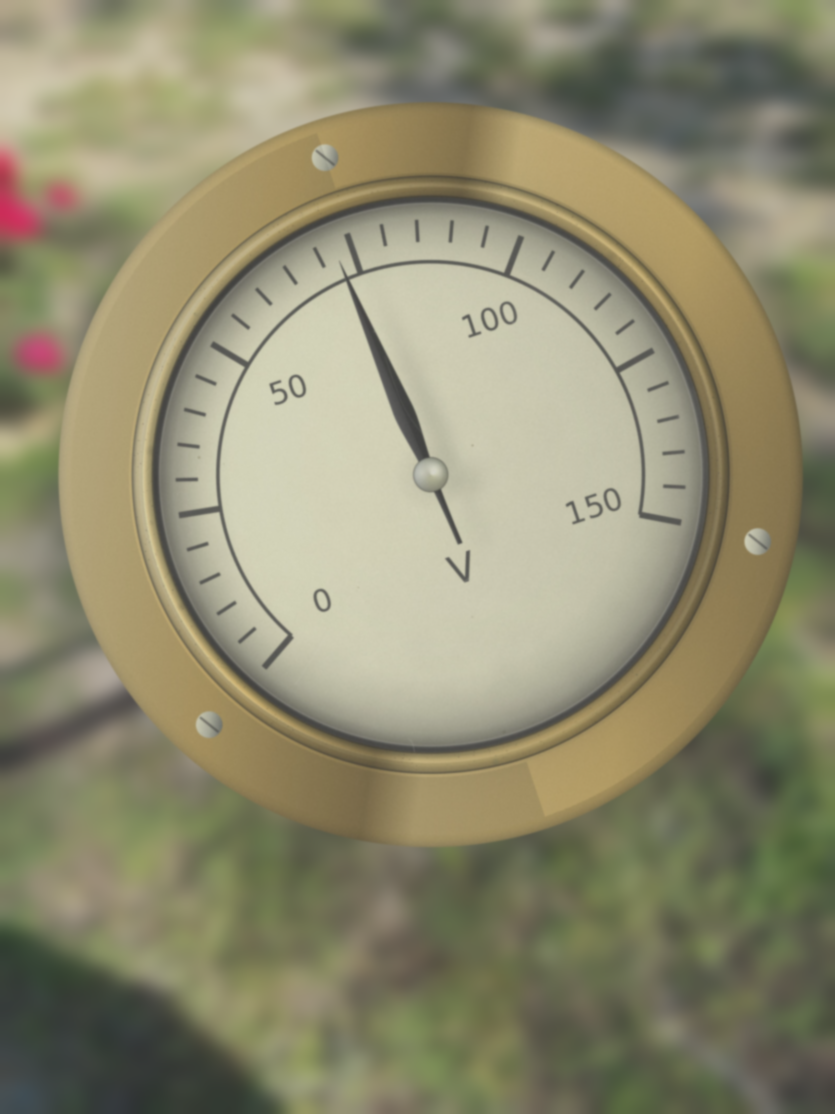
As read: **72.5** V
